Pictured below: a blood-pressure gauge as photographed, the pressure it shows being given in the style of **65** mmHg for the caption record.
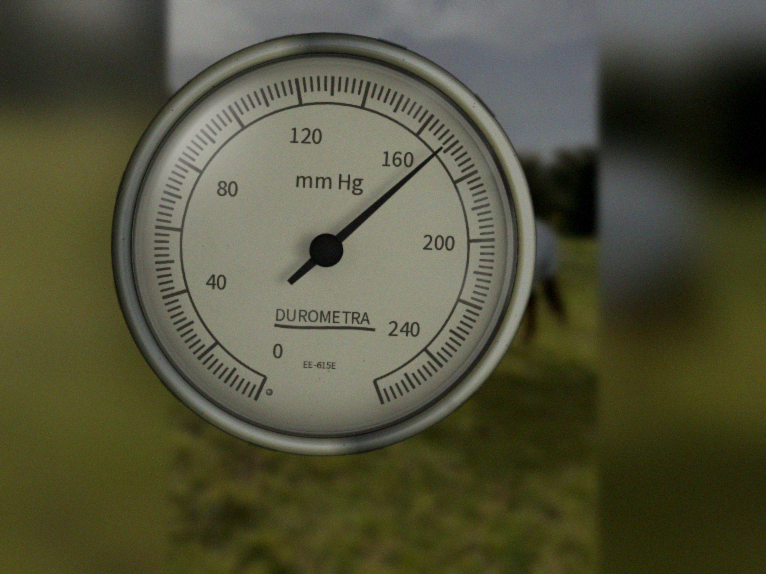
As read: **168** mmHg
